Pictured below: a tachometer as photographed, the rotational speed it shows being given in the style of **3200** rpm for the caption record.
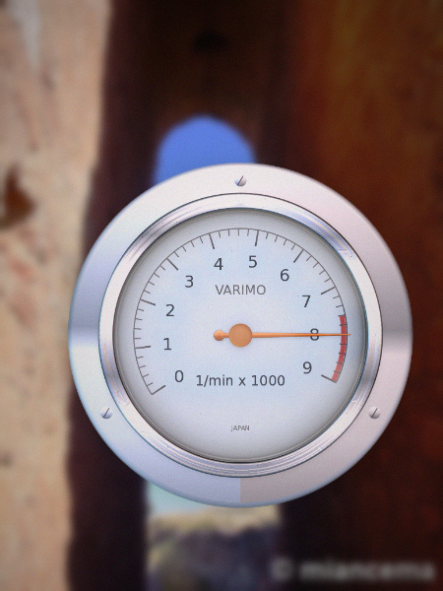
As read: **8000** rpm
